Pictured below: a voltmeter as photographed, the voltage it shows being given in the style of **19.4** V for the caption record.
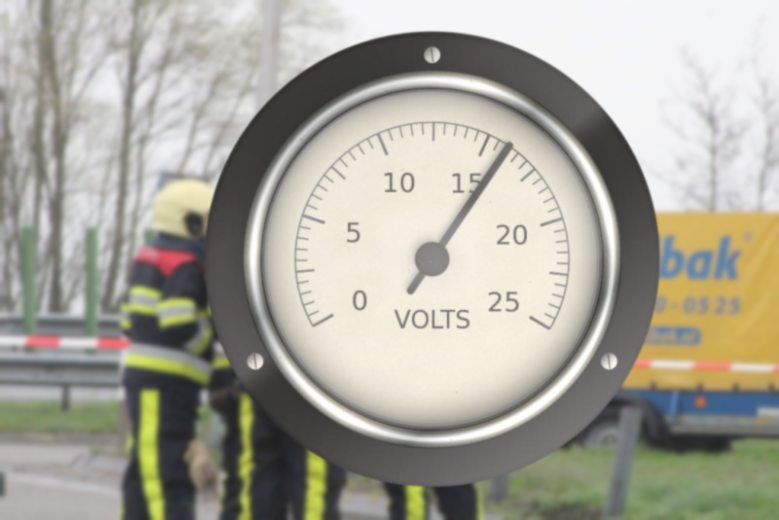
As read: **16** V
